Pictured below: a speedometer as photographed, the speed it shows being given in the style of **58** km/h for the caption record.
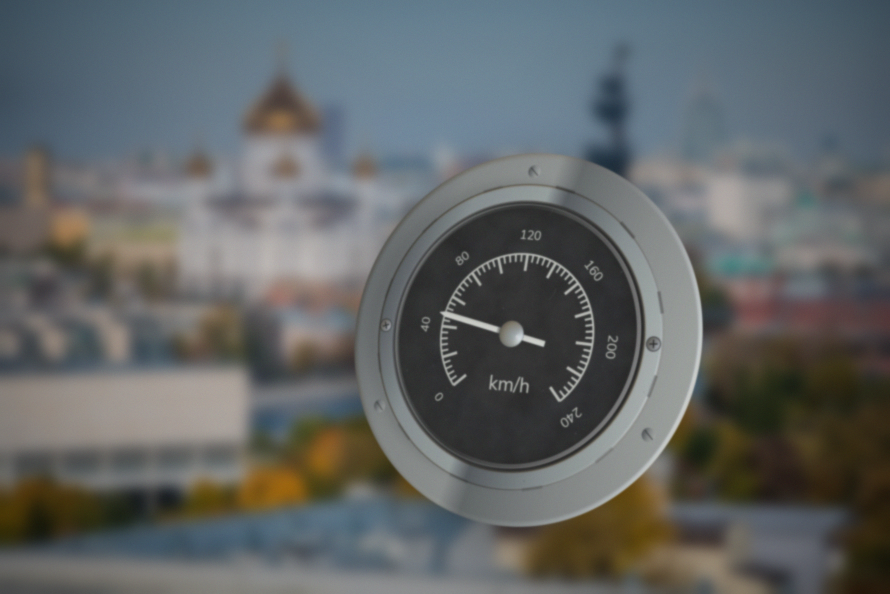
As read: **48** km/h
